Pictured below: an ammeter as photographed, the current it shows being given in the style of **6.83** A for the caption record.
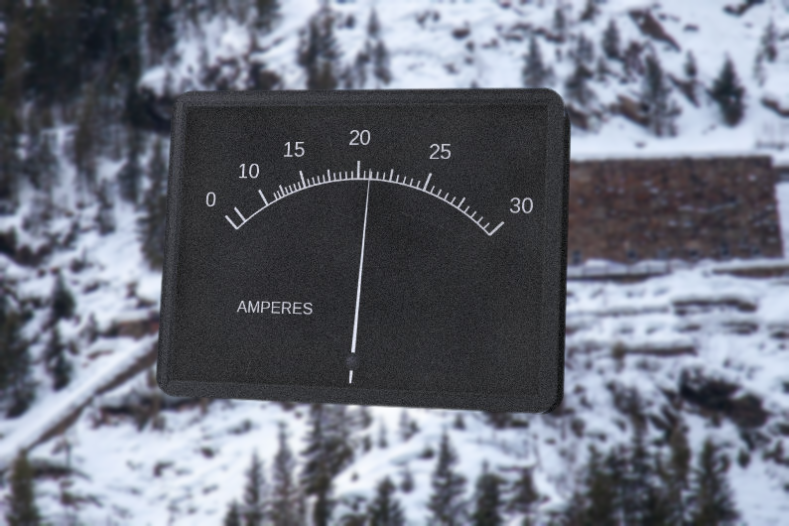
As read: **21** A
